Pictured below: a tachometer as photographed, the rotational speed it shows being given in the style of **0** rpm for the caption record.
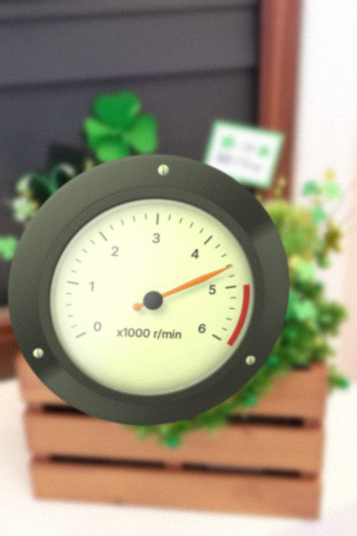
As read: **4600** rpm
